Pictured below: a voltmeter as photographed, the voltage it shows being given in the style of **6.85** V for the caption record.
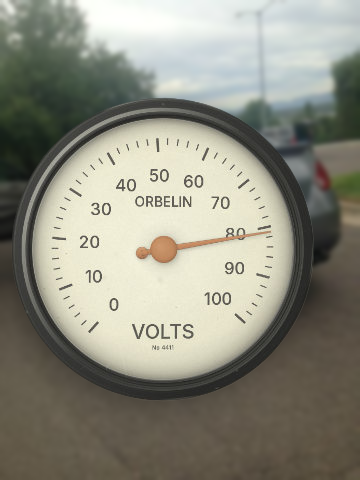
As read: **81** V
